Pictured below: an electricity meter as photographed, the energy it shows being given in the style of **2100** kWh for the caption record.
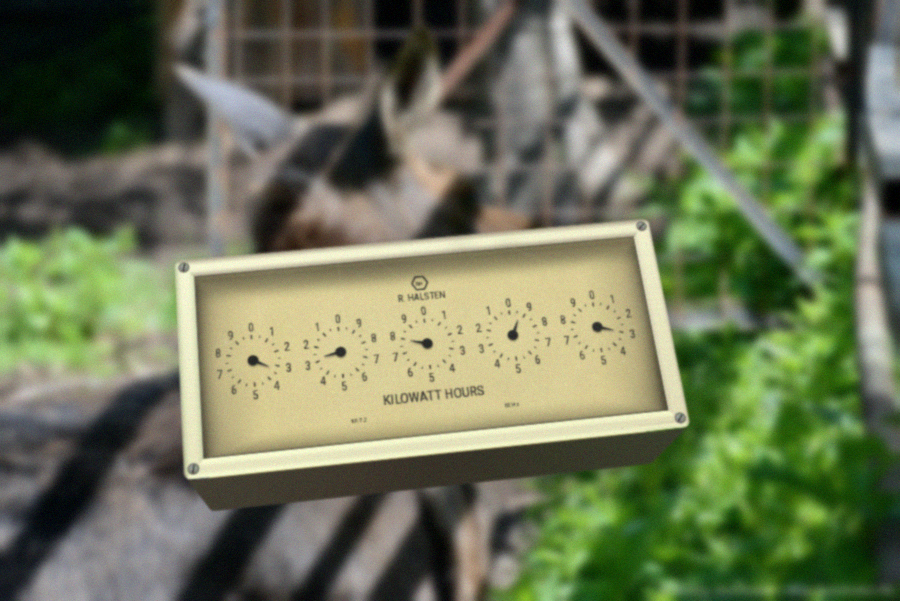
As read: **32793** kWh
